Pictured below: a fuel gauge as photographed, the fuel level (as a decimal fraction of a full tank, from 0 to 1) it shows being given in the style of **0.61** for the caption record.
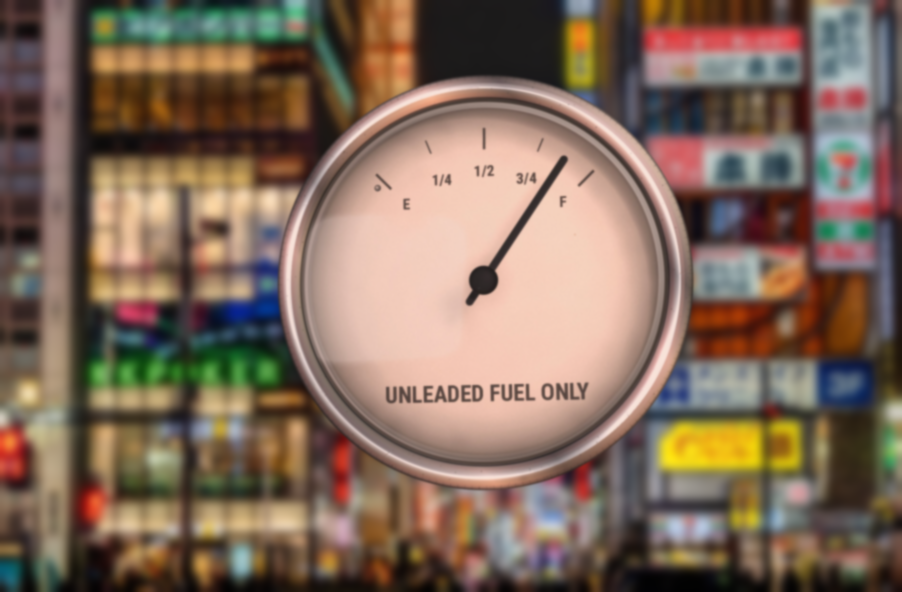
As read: **0.875**
